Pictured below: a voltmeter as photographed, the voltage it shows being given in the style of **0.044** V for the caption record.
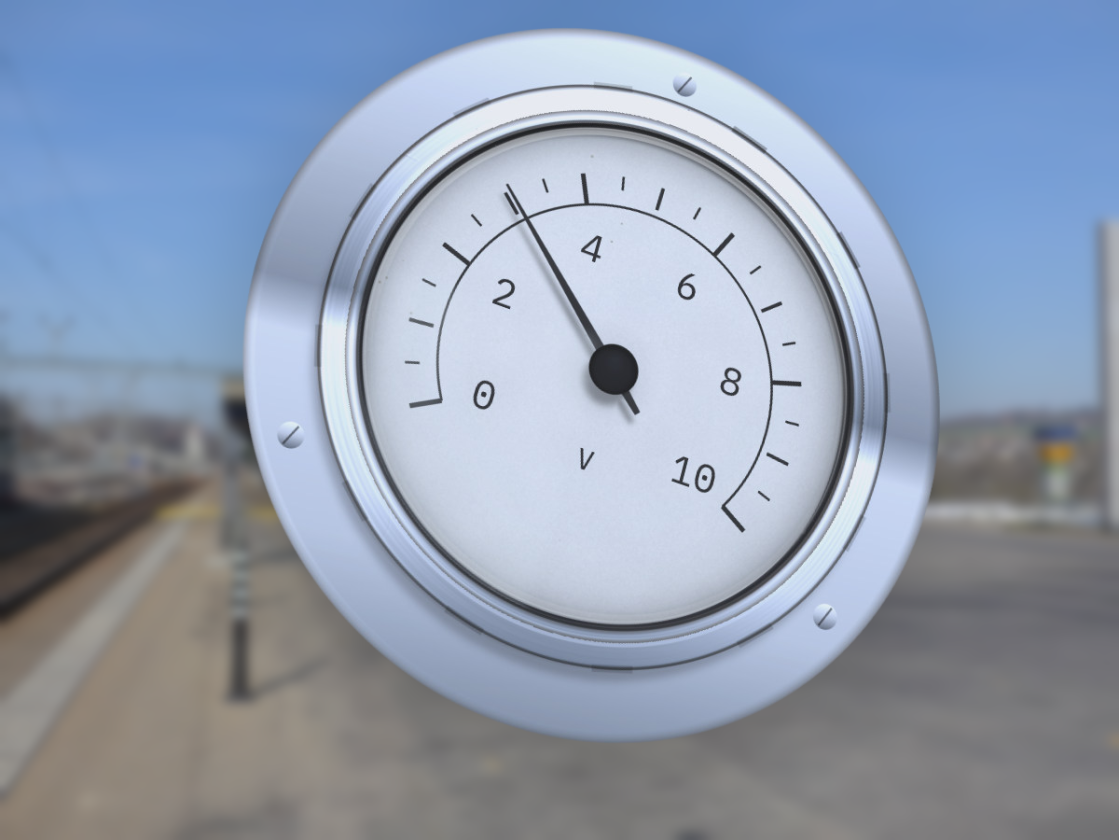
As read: **3** V
